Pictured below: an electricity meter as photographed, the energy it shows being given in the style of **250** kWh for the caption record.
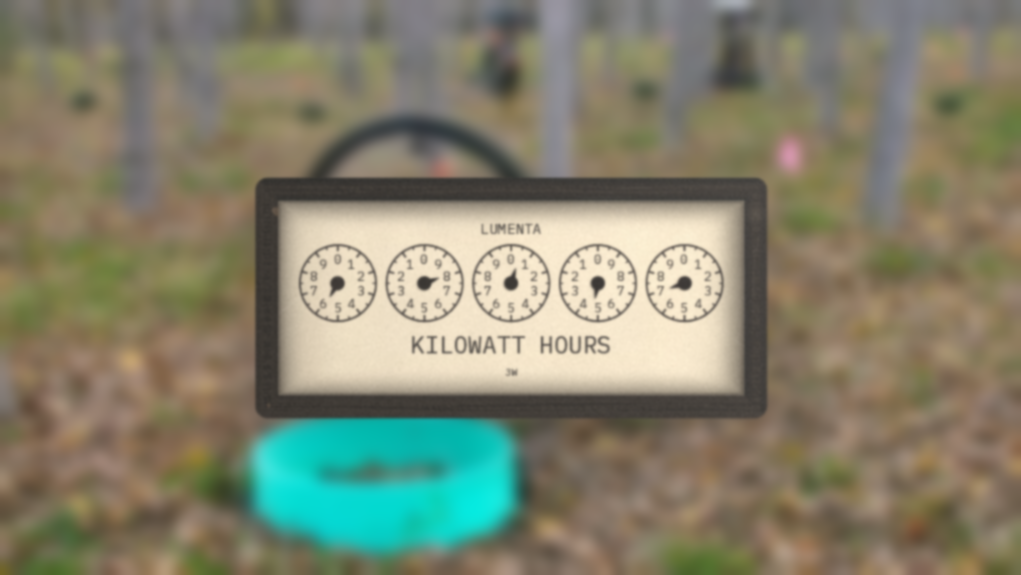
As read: **58047** kWh
